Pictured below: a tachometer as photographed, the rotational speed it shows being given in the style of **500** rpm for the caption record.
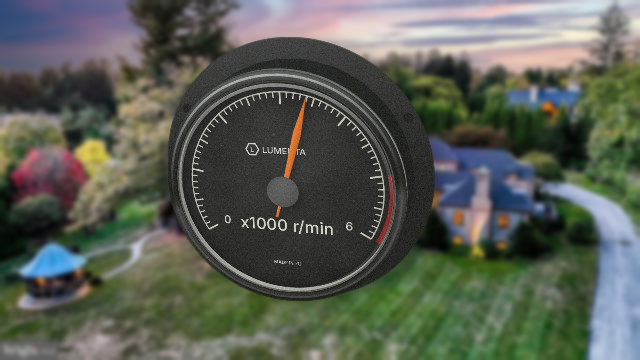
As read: **3400** rpm
